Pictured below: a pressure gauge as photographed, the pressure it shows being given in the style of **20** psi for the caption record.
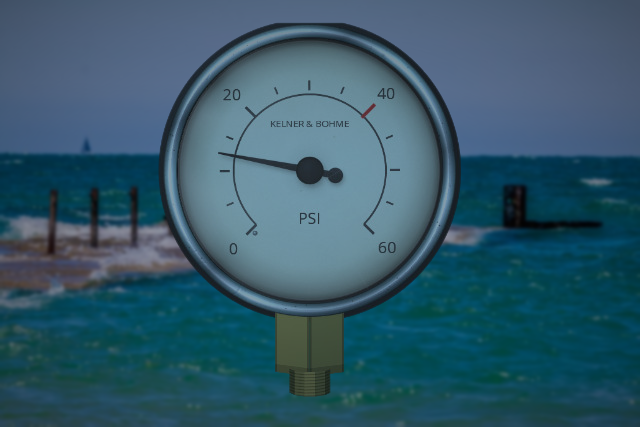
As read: **12.5** psi
